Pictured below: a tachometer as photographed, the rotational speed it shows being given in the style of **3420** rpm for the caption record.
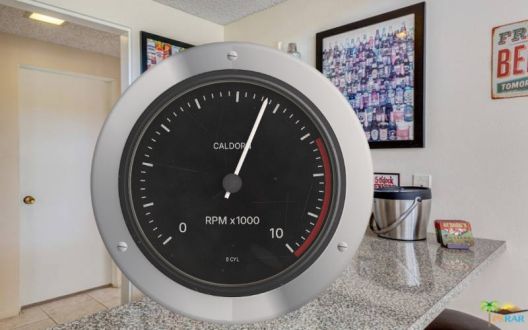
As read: **5700** rpm
